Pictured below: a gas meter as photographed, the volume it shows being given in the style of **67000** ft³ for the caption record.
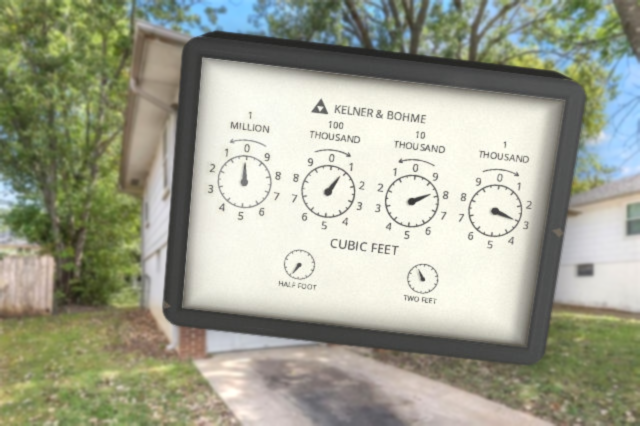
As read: **8300** ft³
